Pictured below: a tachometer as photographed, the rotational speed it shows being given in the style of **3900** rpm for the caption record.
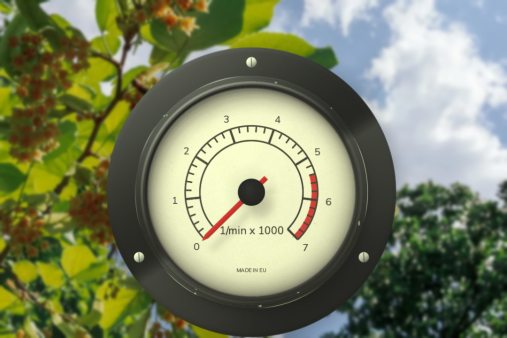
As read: **0** rpm
